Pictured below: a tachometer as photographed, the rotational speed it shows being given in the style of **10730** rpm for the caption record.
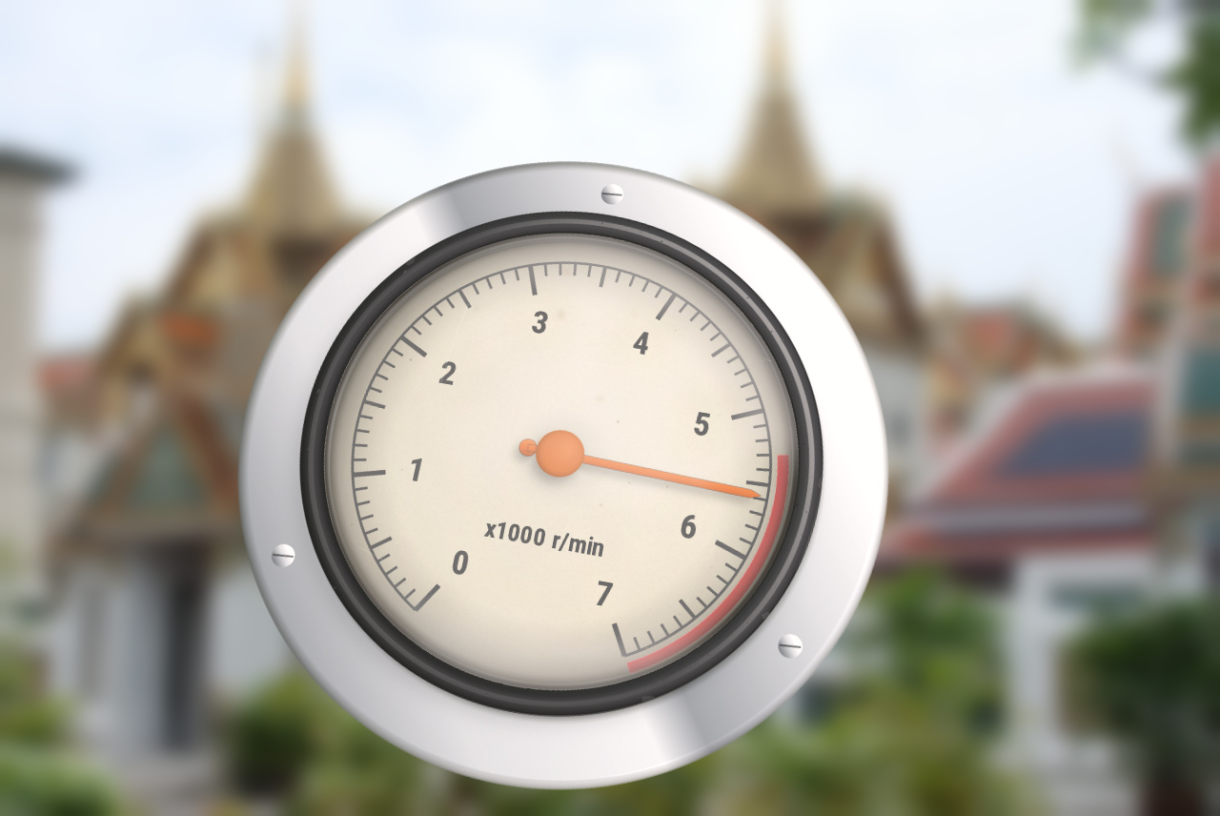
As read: **5600** rpm
